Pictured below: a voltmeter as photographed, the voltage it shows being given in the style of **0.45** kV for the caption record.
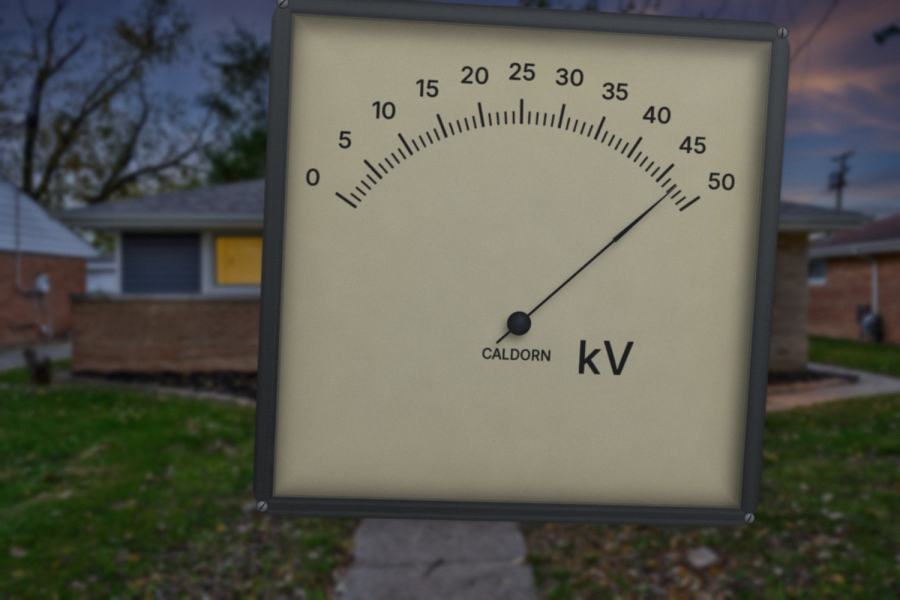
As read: **47** kV
